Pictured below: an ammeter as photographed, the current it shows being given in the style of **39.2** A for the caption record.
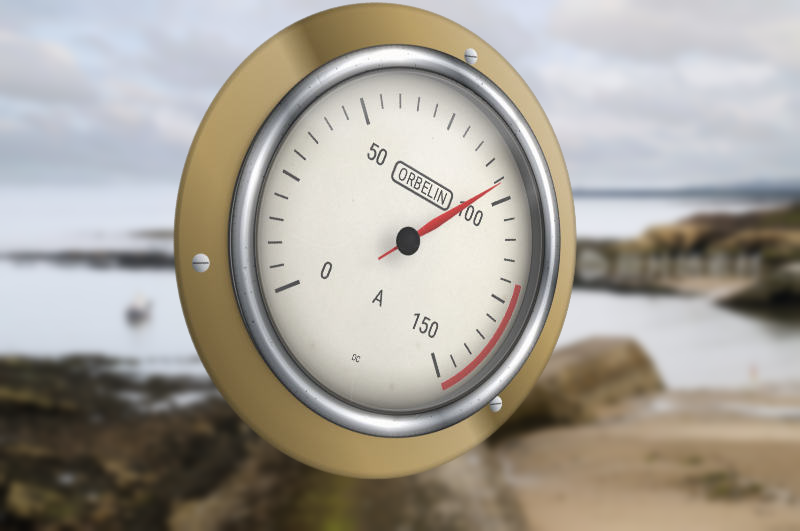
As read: **95** A
